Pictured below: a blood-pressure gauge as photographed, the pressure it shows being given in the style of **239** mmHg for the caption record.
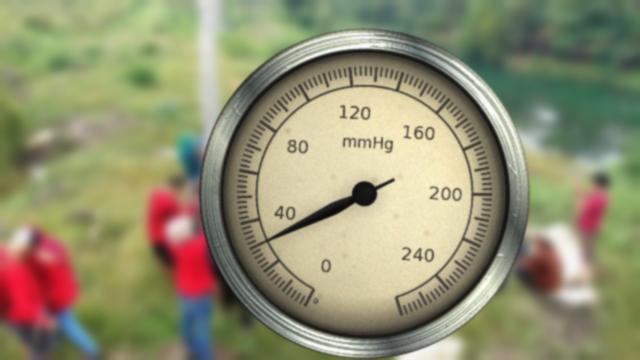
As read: **30** mmHg
